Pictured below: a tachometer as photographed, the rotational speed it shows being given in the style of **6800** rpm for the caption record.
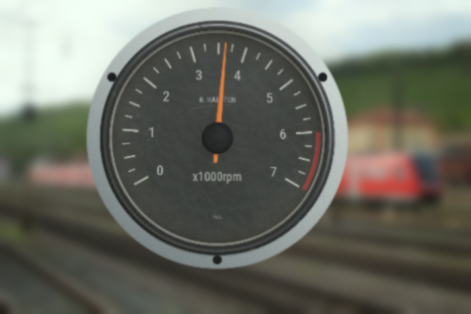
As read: **3625** rpm
